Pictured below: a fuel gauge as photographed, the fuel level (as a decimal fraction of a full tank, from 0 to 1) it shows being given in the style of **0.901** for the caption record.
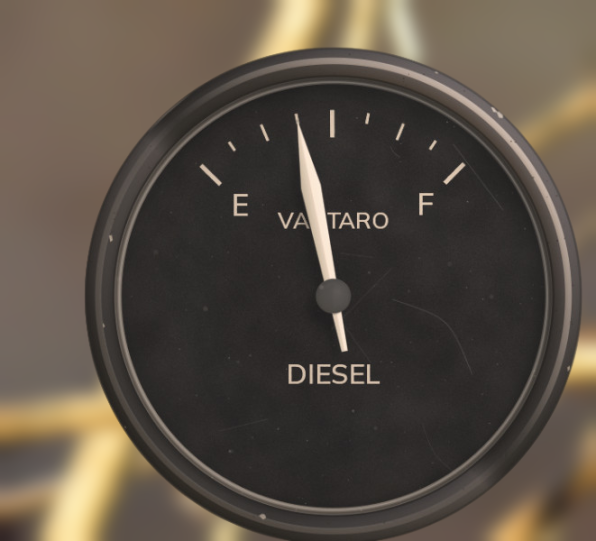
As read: **0.375**
